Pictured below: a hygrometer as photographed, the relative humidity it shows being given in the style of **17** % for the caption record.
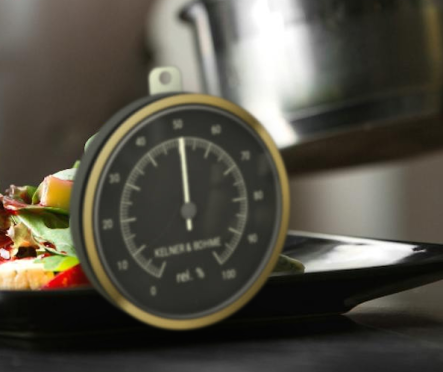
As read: **50** %
